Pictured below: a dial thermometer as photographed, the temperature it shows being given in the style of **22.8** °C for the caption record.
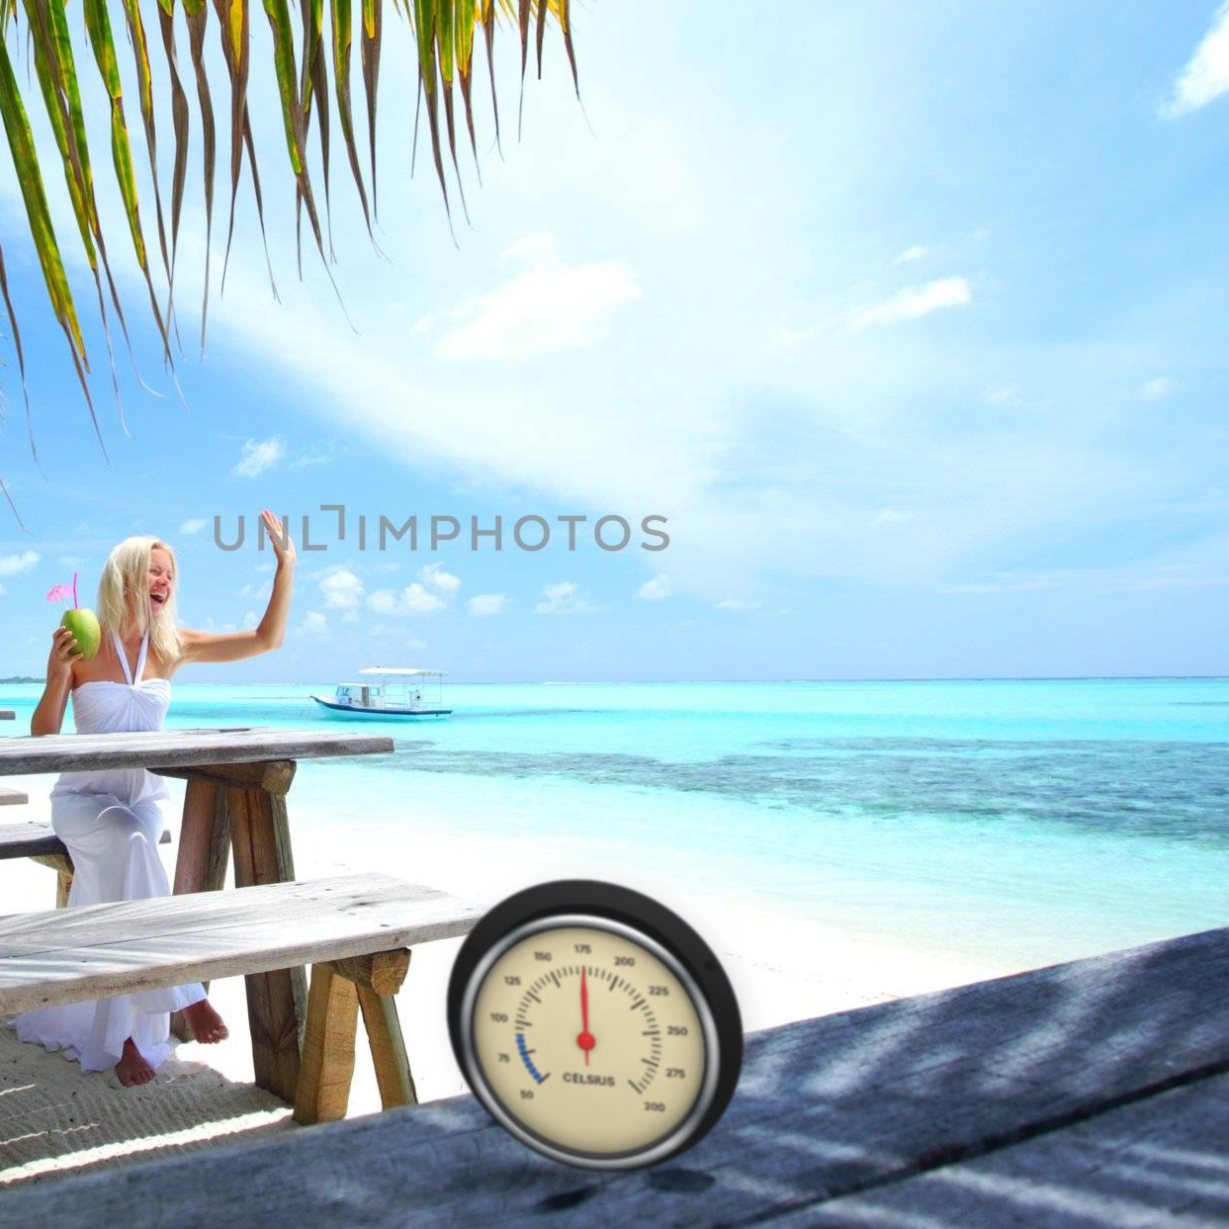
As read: **175** °C
